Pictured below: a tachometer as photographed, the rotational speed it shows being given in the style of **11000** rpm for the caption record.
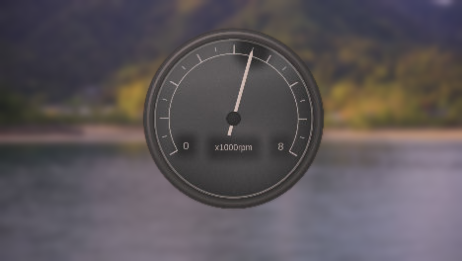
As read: **4500** rpm
